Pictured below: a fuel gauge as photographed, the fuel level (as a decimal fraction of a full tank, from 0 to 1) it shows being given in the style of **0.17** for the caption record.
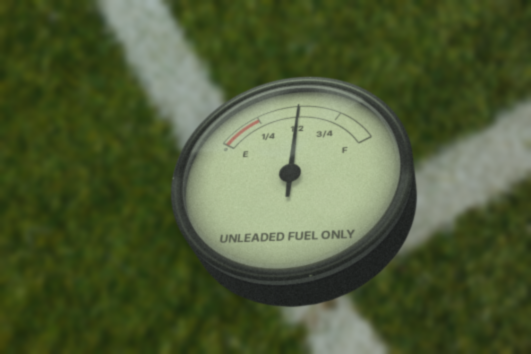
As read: **0.5**
